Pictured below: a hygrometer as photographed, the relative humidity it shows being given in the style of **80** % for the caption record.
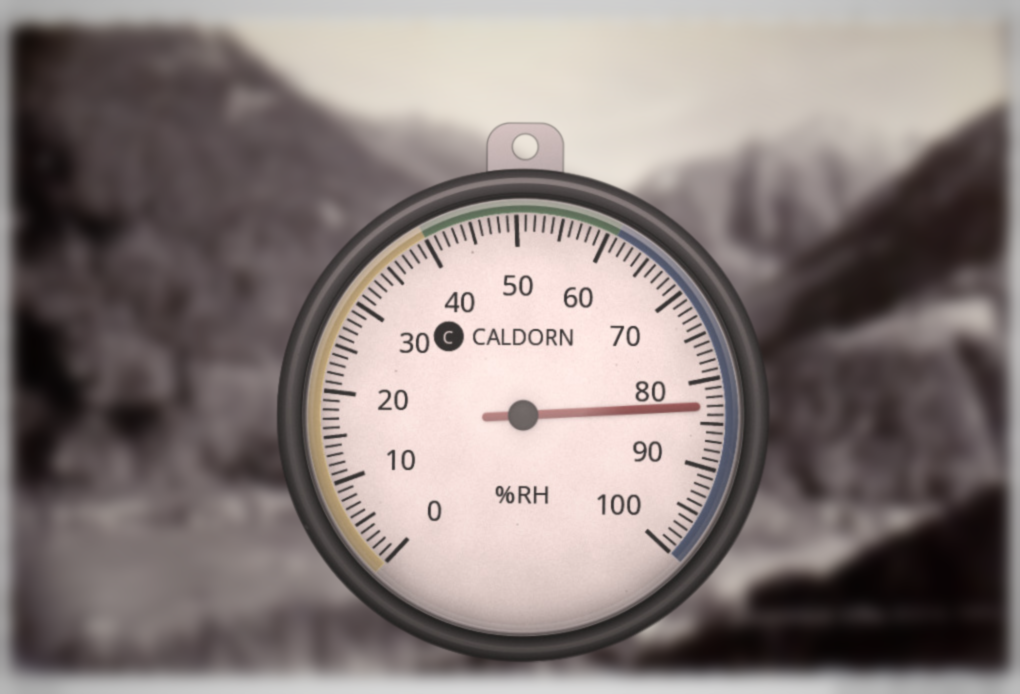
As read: **83** %
